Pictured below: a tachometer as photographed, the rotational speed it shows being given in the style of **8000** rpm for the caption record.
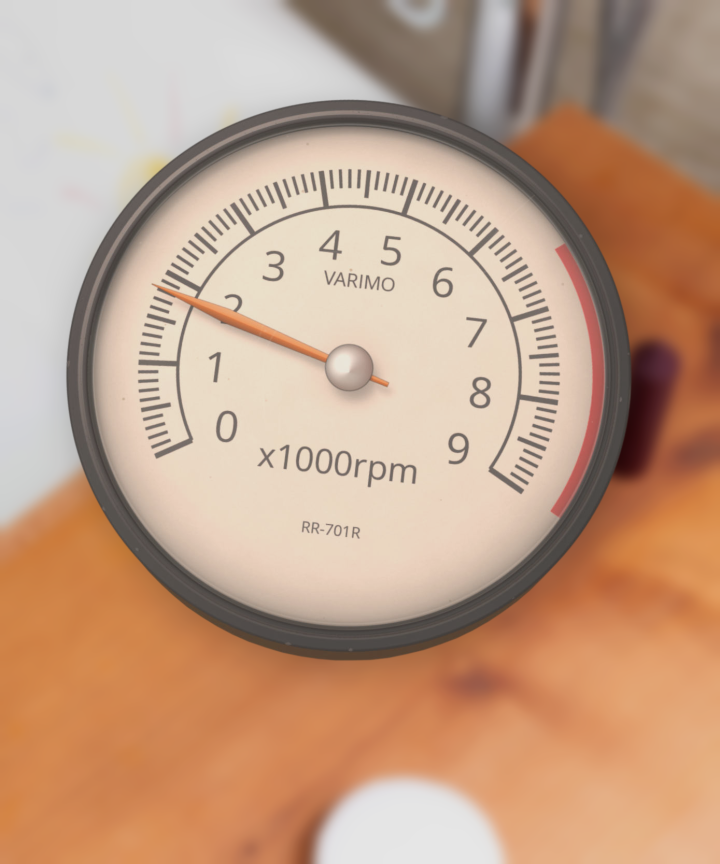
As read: **1800** rpm
